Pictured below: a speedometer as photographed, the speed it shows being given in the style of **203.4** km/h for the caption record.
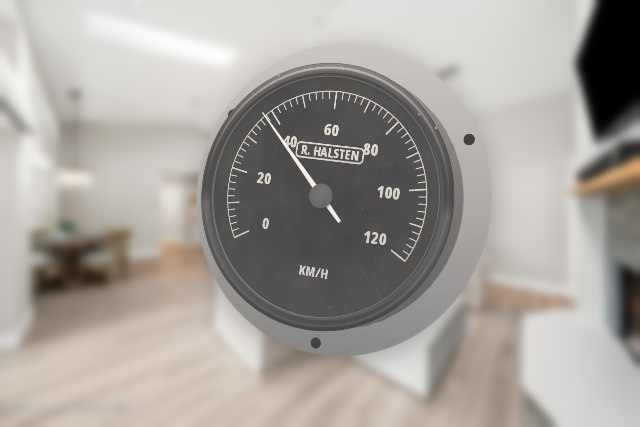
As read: **38** km/h
